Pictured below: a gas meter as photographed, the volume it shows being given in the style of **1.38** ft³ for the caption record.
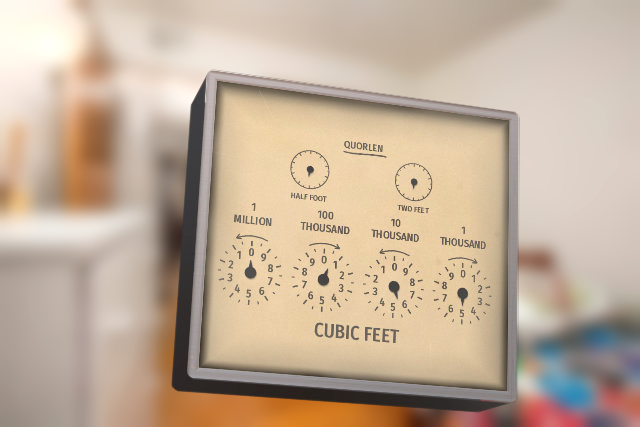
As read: **5500** ft³
